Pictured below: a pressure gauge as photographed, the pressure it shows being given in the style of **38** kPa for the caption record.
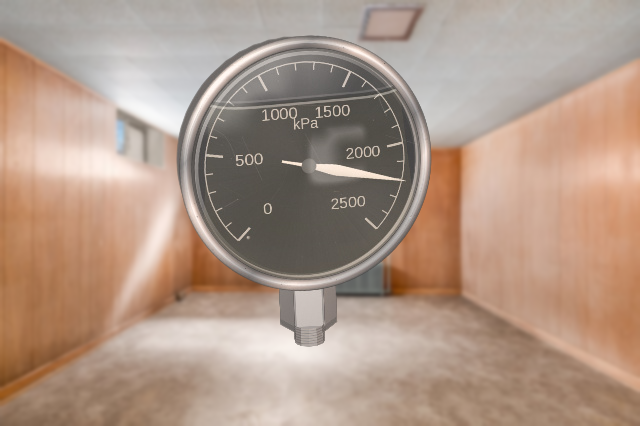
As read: **2200** kPa
